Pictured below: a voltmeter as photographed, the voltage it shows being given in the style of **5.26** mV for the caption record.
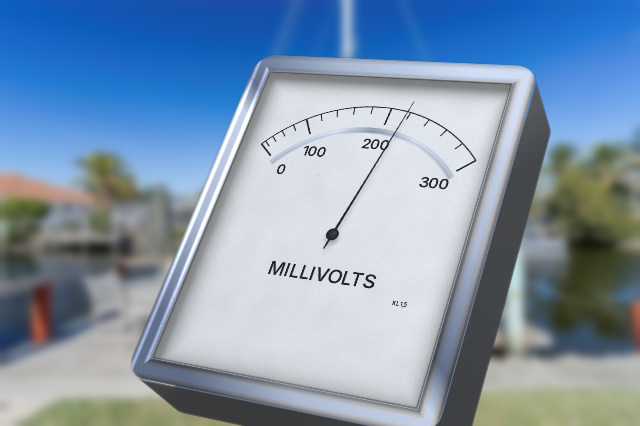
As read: **220** mV
